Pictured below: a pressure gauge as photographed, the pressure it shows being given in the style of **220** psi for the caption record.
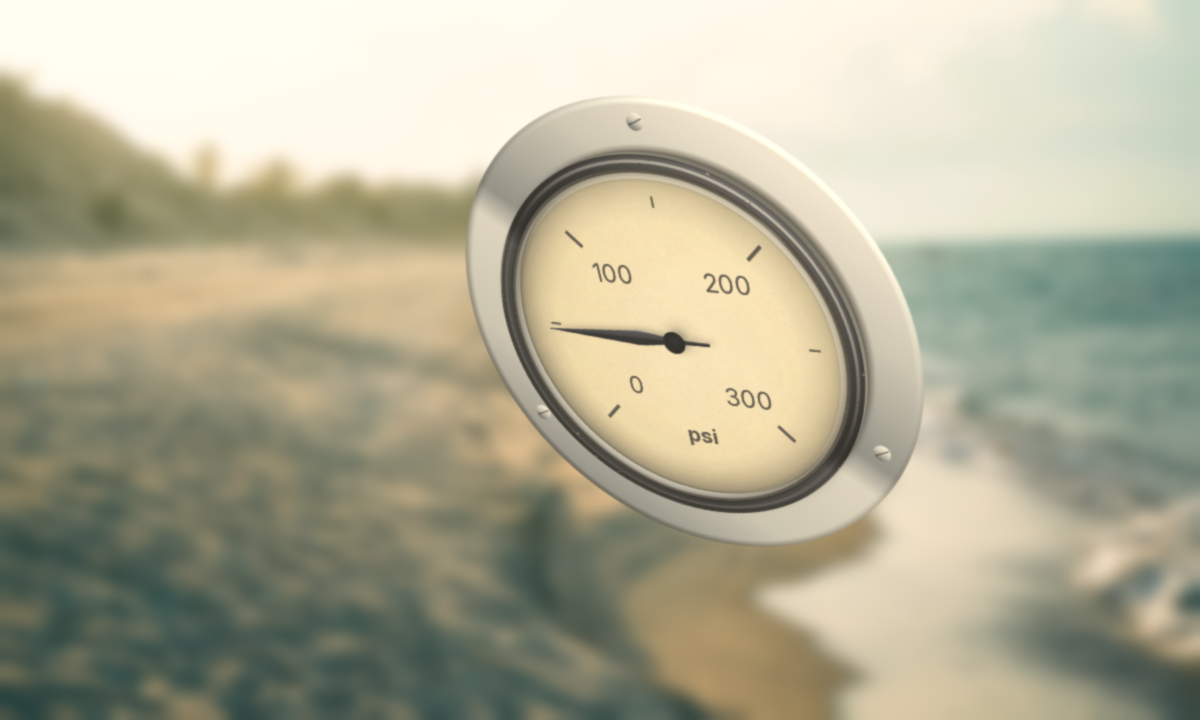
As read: **50** psi
